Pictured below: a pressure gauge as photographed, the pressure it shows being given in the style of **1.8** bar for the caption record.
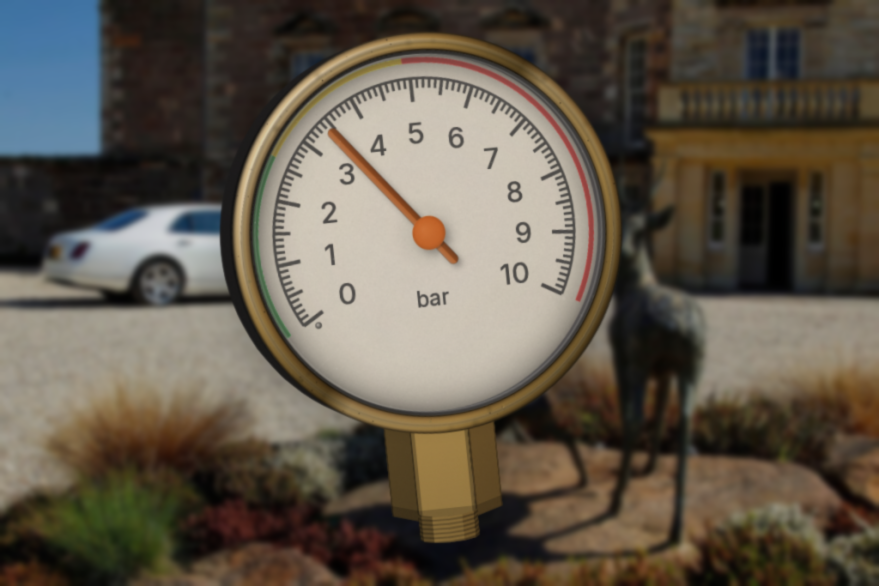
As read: **3.4** bar
